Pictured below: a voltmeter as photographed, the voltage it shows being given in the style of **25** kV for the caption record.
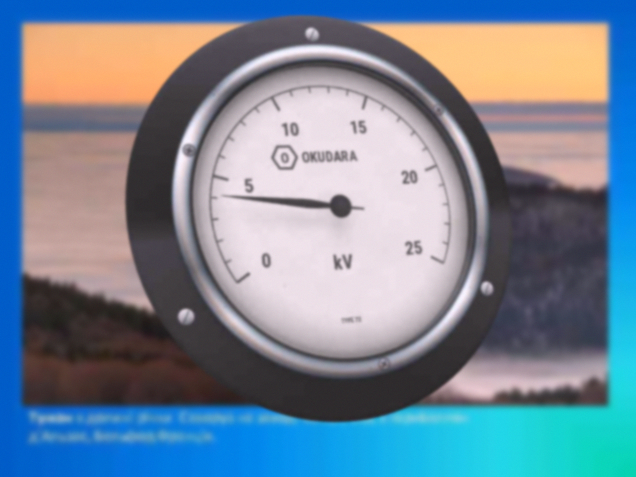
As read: **4** kV
